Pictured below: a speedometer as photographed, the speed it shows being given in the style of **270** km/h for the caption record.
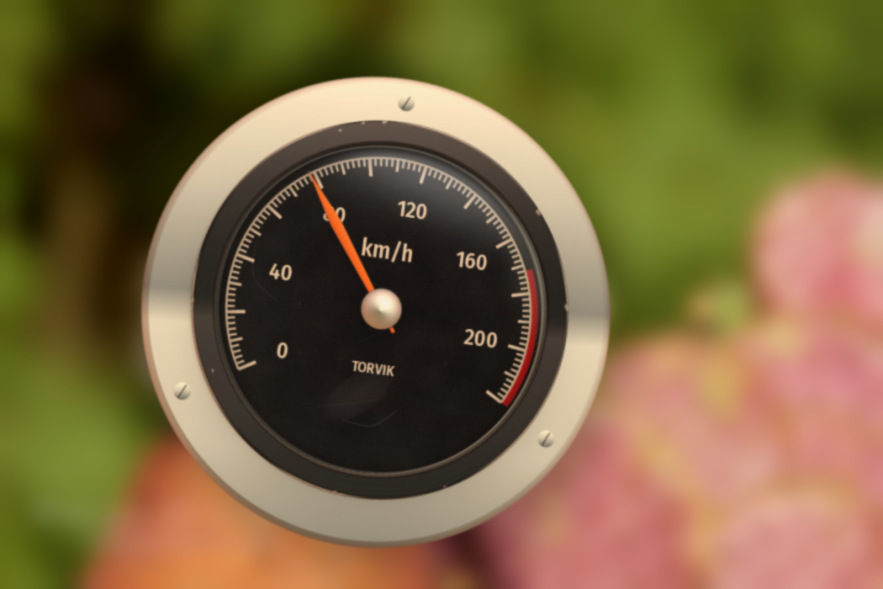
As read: **78** km/h
